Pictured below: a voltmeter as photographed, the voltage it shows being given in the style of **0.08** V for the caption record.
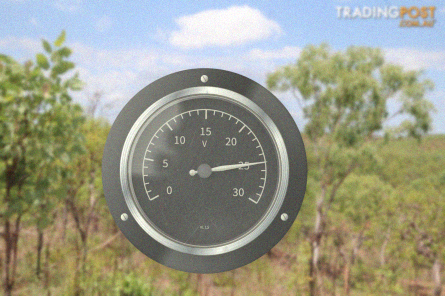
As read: **25** V
